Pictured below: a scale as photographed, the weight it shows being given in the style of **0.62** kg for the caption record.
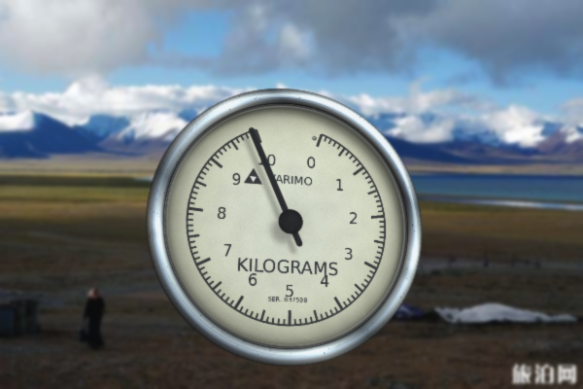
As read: **9.9** kg
